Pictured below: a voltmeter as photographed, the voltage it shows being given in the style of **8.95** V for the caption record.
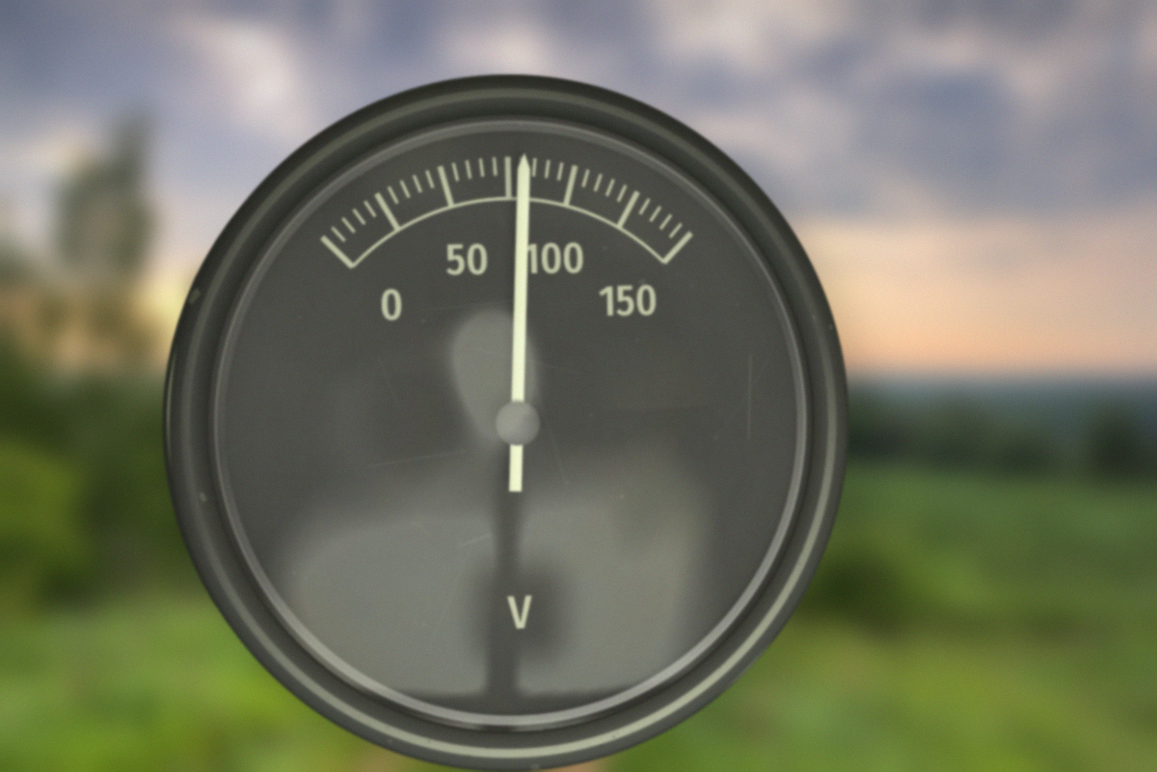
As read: **80** V
